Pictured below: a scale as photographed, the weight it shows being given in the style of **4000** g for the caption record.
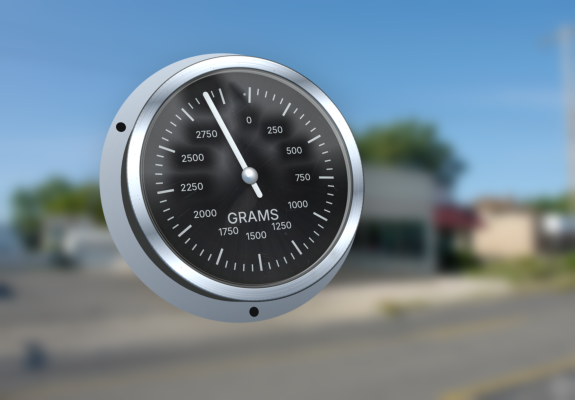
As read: **2900** g
